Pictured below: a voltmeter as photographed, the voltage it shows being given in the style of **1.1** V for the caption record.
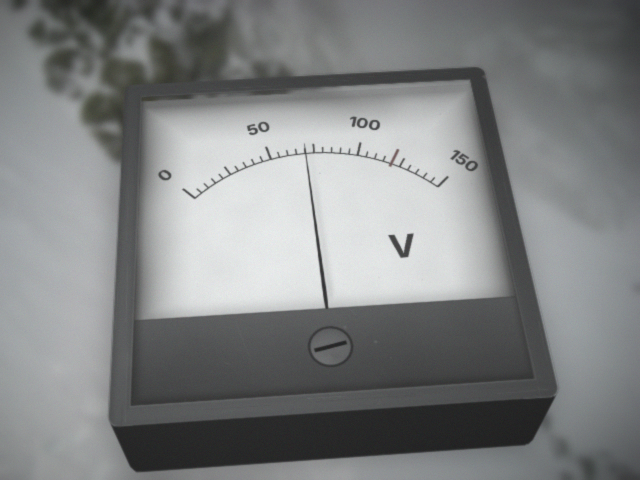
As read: **70** V
